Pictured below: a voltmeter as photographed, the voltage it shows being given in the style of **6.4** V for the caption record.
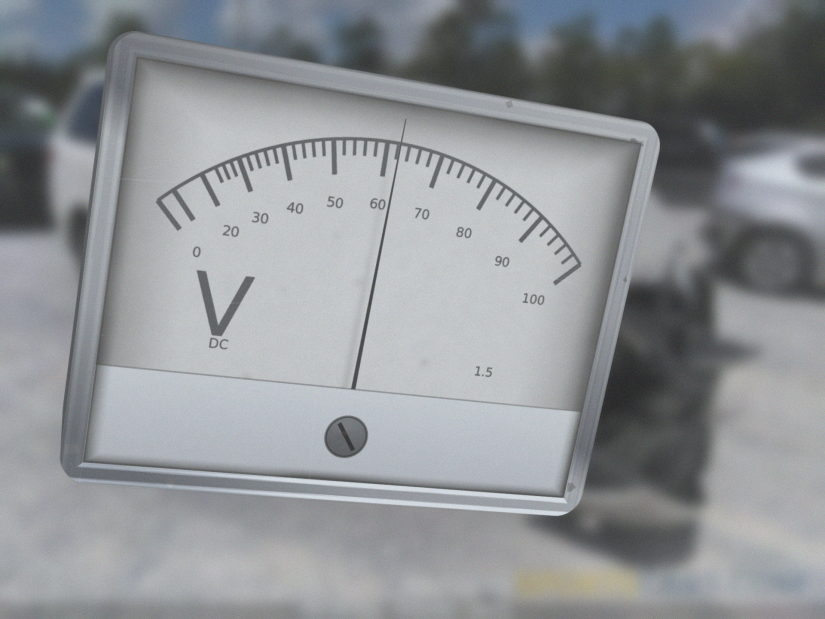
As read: **62** V
